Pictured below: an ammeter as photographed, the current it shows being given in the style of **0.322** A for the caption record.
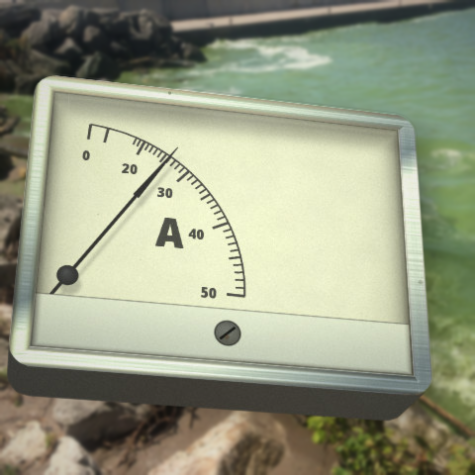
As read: **26** A
